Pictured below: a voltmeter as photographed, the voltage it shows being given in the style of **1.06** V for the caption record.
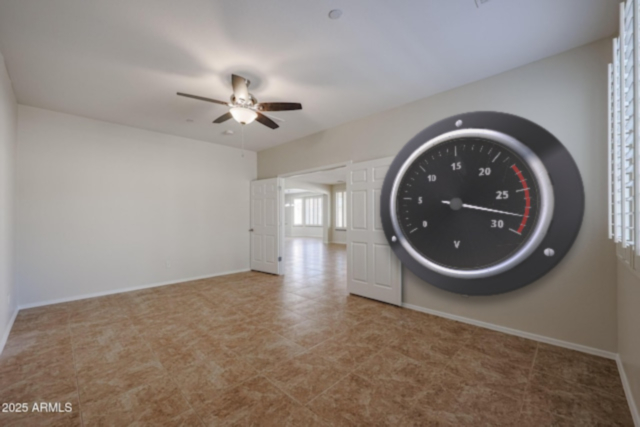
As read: **28** V
